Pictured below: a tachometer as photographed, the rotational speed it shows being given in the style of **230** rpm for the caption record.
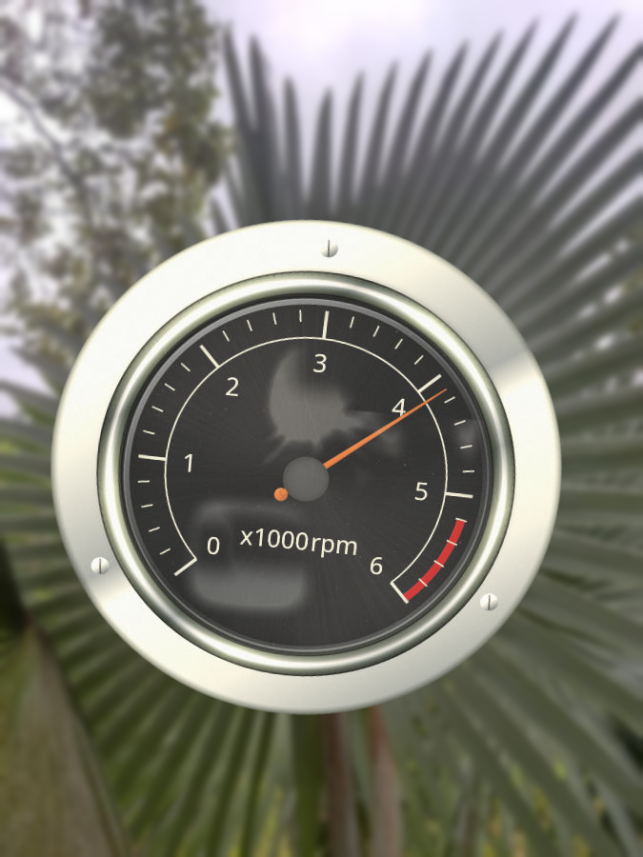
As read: **4100** rpm
